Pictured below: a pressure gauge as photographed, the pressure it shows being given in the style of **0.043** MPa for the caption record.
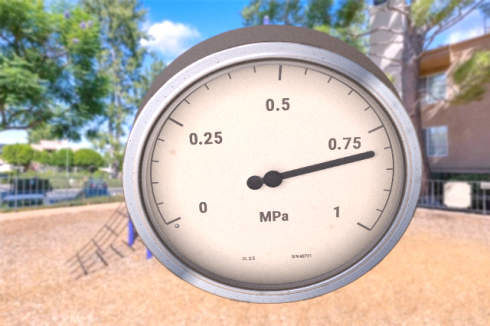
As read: **0.8** MPa
